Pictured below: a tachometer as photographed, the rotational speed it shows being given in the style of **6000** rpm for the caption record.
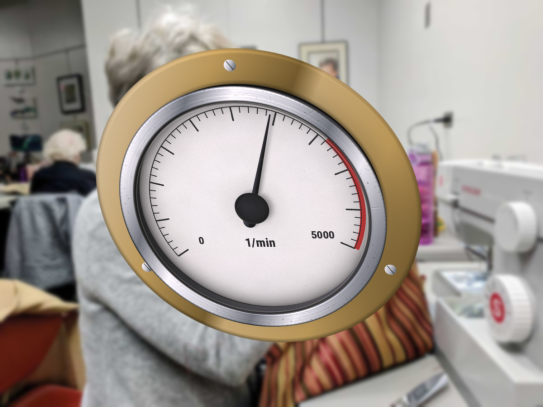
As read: **2950** rpm
